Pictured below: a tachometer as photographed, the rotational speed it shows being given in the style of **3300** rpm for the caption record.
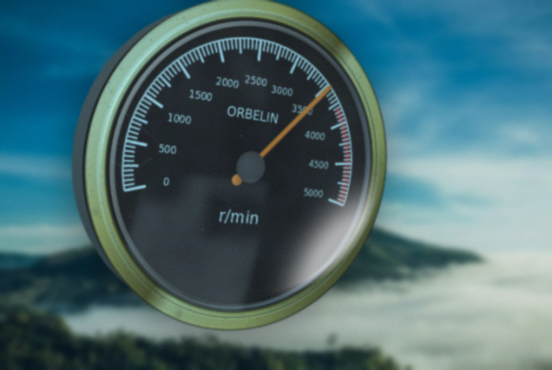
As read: **3500** rpm
